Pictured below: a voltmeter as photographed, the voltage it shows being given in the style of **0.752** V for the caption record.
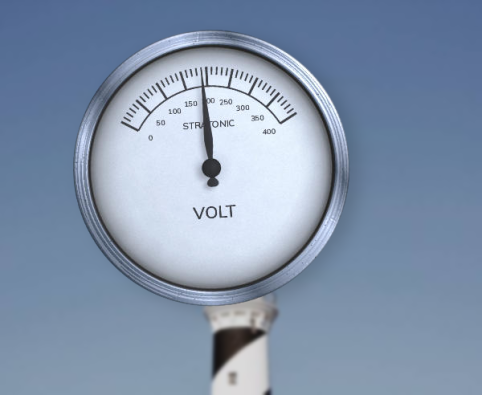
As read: **190** V
